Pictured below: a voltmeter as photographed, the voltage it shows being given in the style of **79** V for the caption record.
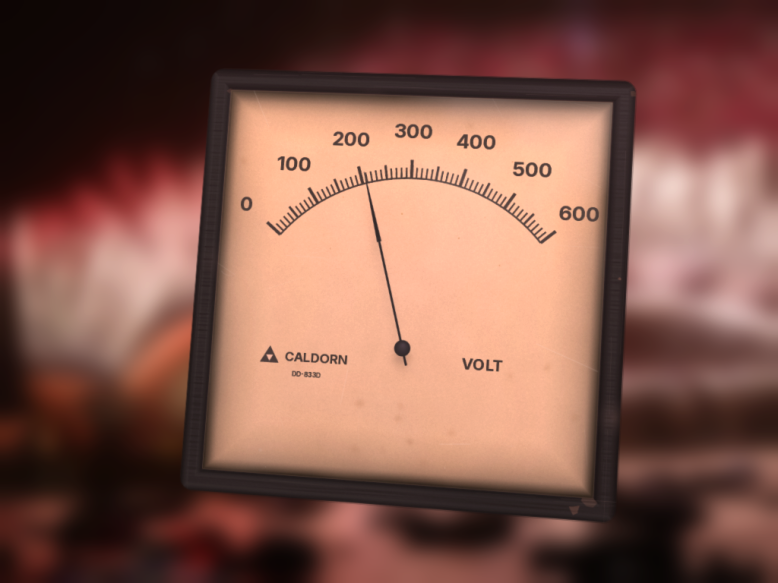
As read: **210** V
